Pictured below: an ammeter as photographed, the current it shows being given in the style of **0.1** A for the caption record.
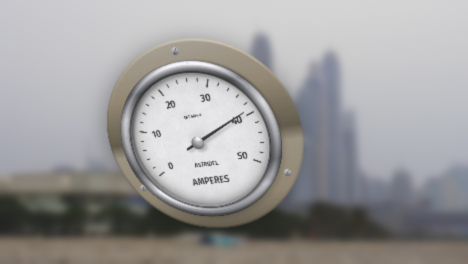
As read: **39** A
